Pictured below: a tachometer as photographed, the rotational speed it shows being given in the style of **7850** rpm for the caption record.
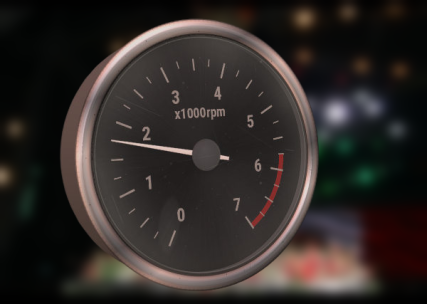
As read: **1750** rpm
